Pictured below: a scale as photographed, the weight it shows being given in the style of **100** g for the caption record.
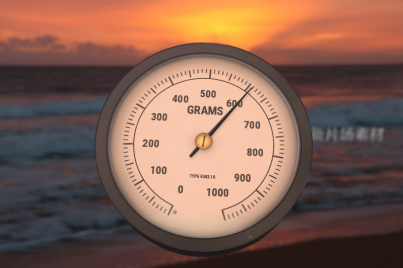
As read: **610** g
